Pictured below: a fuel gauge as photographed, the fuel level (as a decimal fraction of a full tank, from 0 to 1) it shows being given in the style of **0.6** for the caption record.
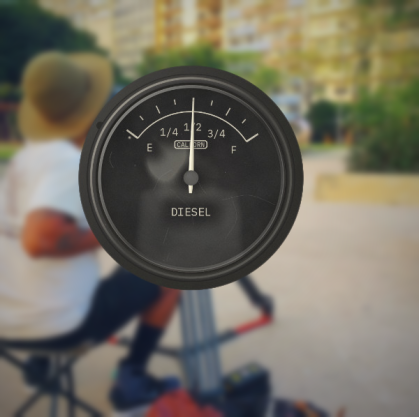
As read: **0.5**
